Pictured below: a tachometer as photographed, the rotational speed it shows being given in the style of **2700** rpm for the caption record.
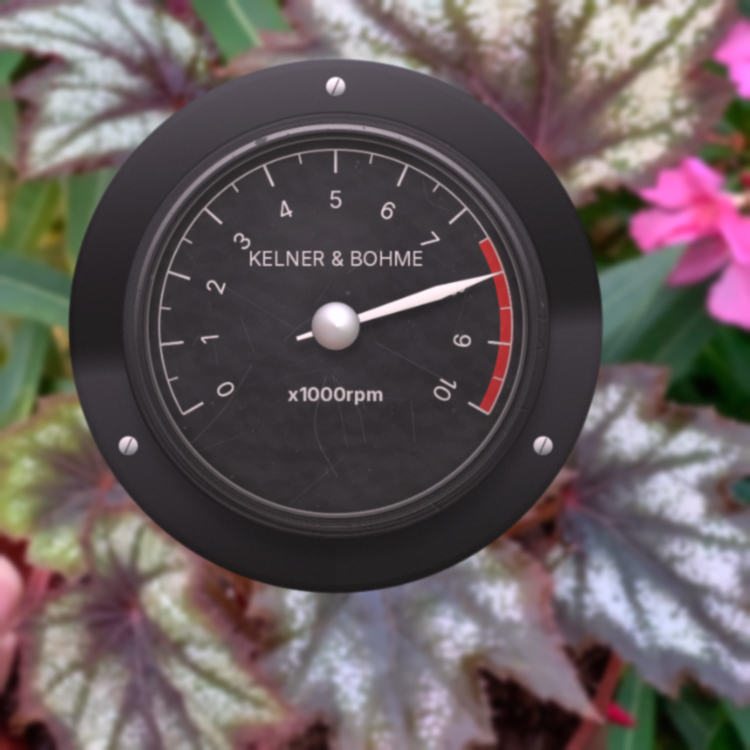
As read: **8000** rpm
